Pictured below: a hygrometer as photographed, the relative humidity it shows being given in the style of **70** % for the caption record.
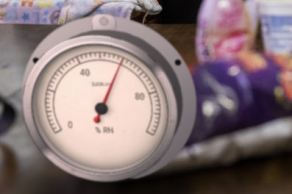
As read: **60** %
